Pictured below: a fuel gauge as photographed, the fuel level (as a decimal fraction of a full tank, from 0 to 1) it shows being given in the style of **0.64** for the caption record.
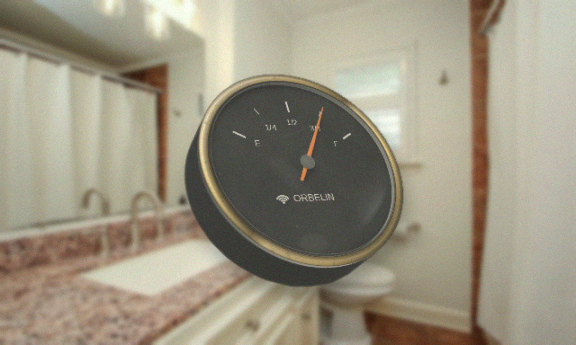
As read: **0.75**
